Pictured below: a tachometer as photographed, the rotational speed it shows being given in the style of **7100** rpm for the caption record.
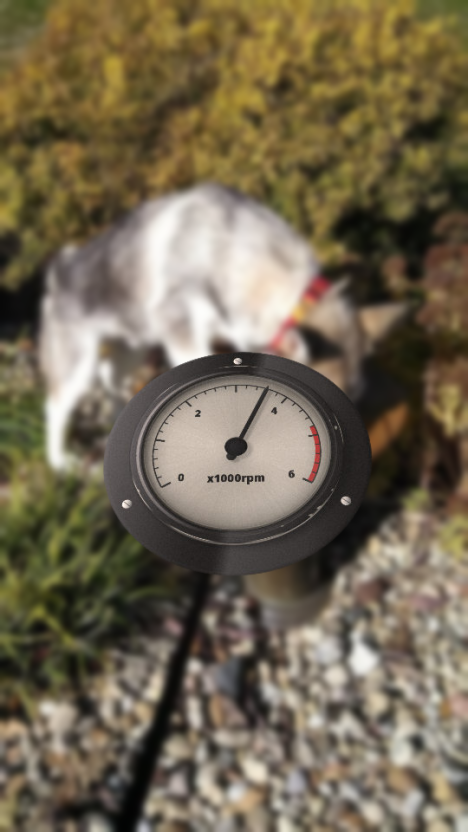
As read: **3600** rpm
